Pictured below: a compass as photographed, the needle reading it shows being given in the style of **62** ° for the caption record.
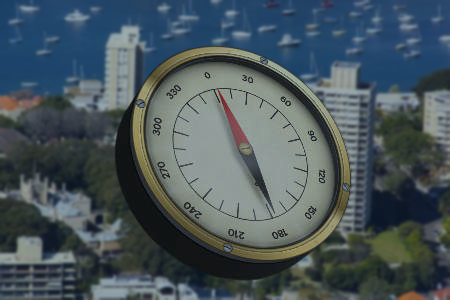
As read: **0** °
